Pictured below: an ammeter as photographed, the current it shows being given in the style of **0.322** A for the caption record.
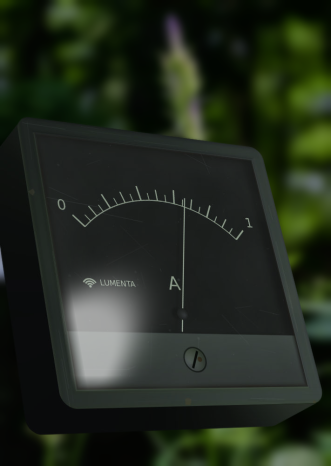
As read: **0.65** A
